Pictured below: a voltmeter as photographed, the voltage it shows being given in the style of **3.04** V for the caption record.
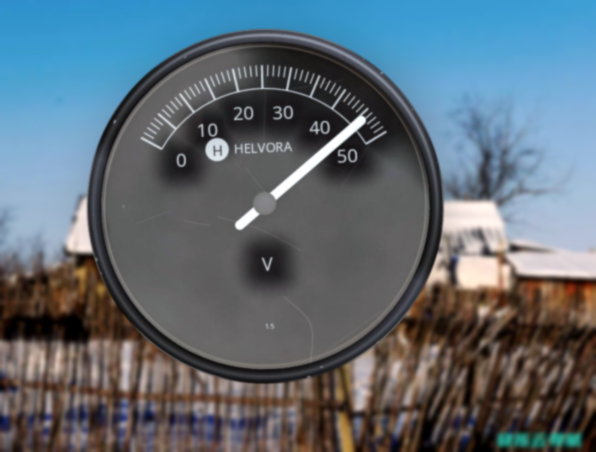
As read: **46** V
